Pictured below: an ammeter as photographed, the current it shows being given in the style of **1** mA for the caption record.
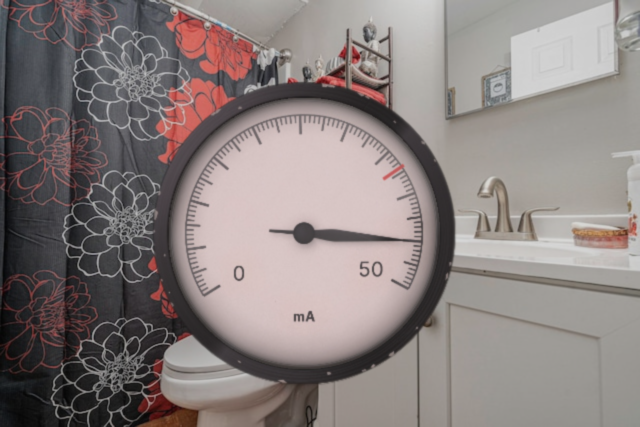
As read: **45** mA
